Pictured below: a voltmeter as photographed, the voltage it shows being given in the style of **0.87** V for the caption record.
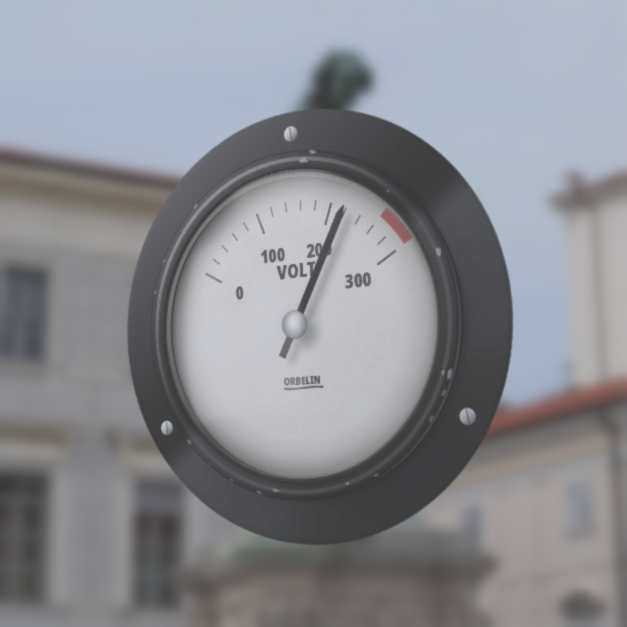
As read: **220** V
